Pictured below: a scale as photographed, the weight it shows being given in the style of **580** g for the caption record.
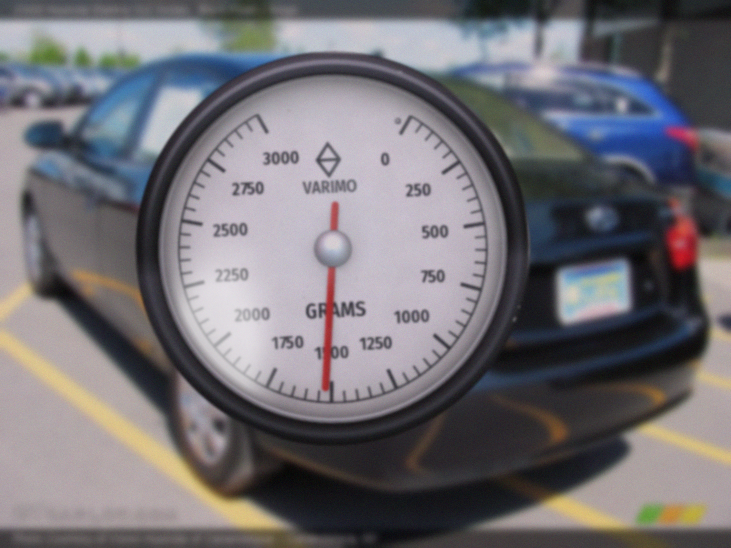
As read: **1525** g
